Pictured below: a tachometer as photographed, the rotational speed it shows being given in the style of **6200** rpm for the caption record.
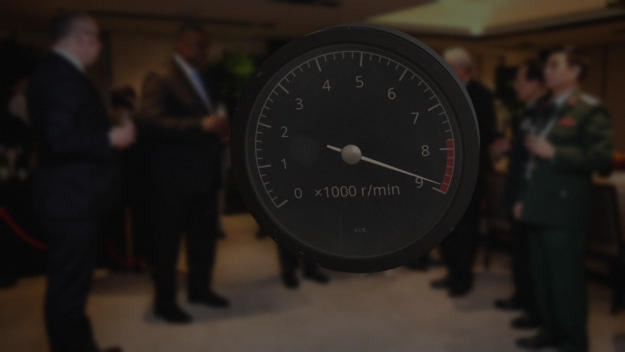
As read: **8800** rpm
